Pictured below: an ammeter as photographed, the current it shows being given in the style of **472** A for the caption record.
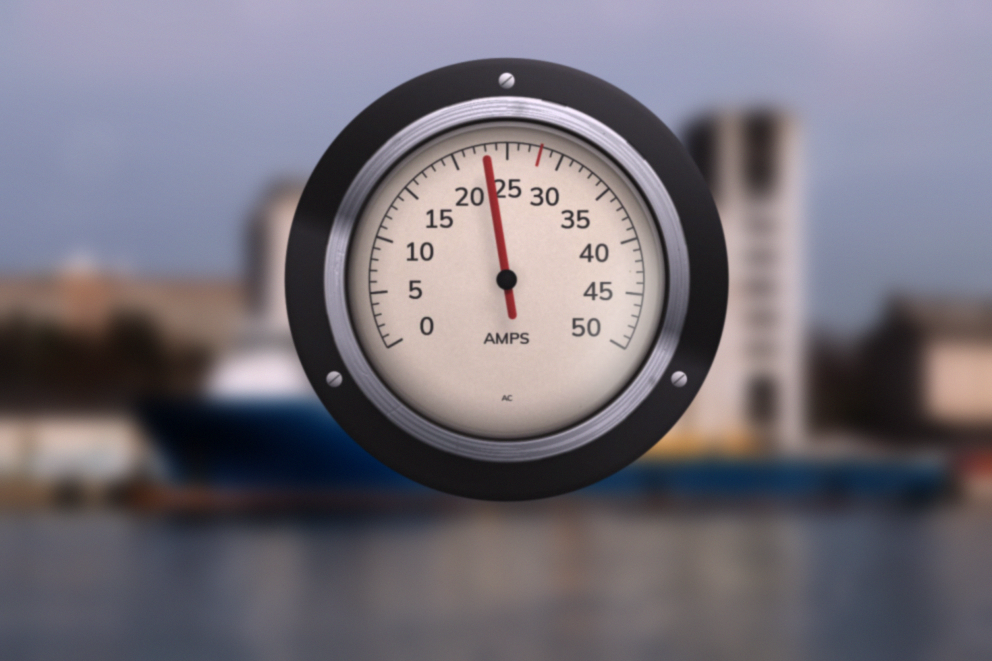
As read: **23** A
